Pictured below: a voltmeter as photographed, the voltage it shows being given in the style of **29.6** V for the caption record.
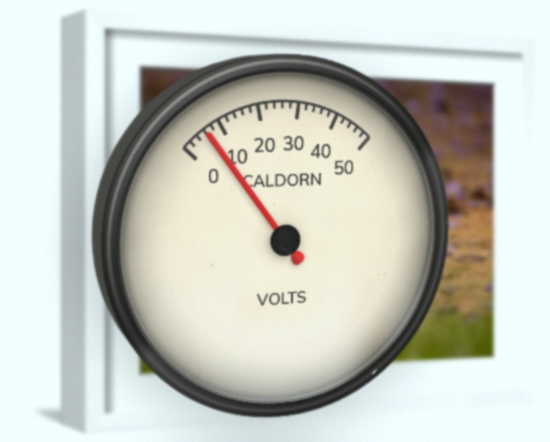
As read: **6** V
